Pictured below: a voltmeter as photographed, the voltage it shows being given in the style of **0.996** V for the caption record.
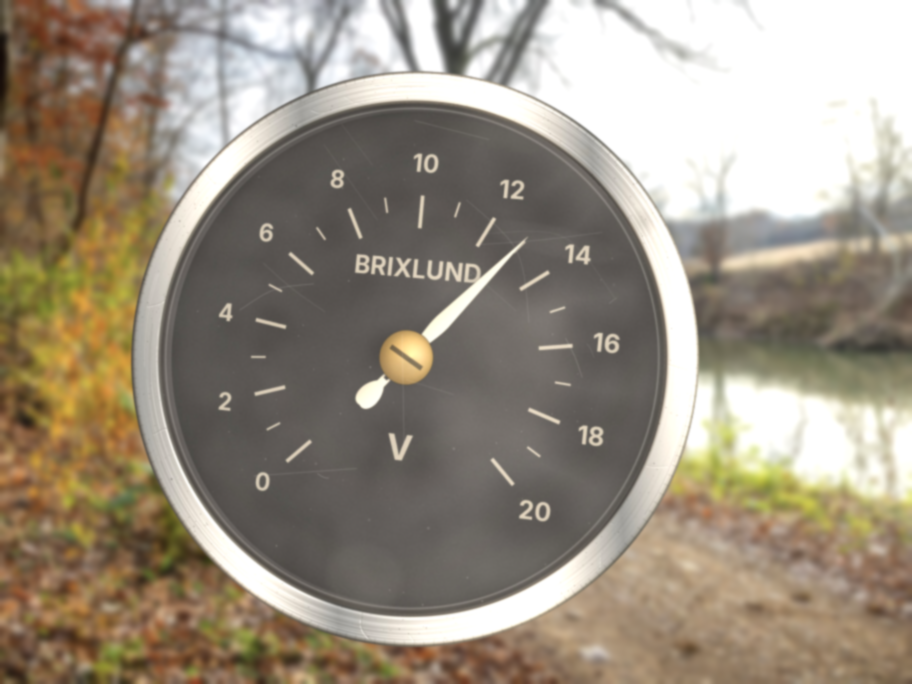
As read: **13** V
